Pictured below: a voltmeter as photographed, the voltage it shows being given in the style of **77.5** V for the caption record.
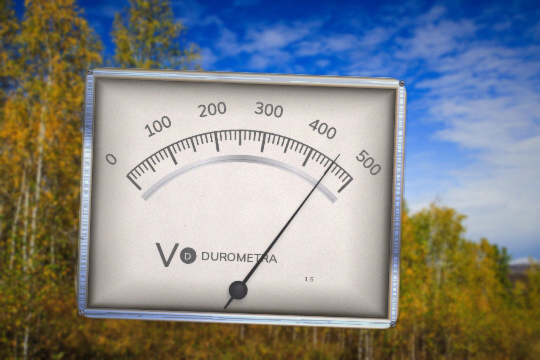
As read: **450** V
